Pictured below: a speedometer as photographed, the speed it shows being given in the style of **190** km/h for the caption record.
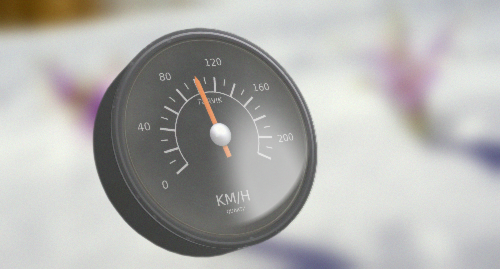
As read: **100** km/h
